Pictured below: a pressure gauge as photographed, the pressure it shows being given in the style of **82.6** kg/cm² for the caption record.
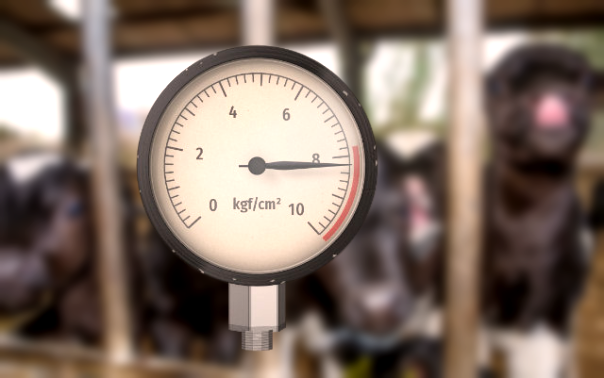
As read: **8.2** kg/cm²
